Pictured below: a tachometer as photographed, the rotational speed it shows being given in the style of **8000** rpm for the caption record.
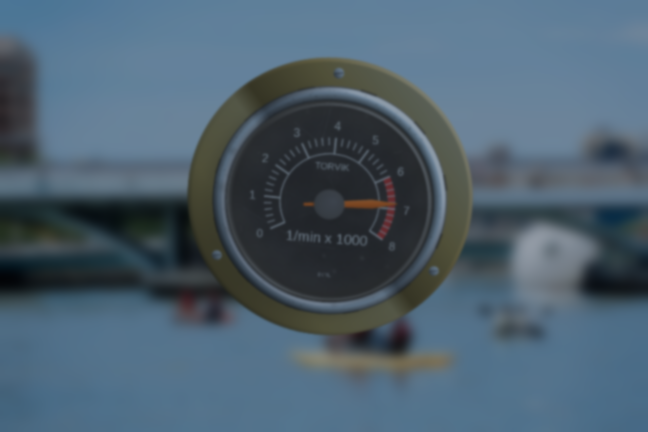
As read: **6800** rpm
